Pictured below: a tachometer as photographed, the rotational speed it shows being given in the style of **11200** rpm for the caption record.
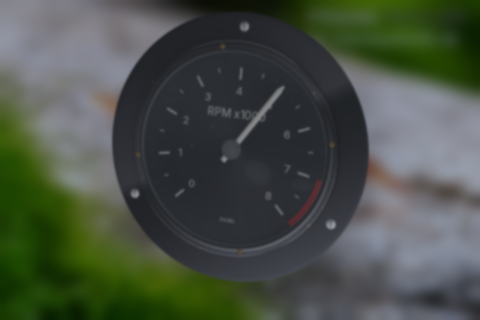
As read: **5000** rpm
